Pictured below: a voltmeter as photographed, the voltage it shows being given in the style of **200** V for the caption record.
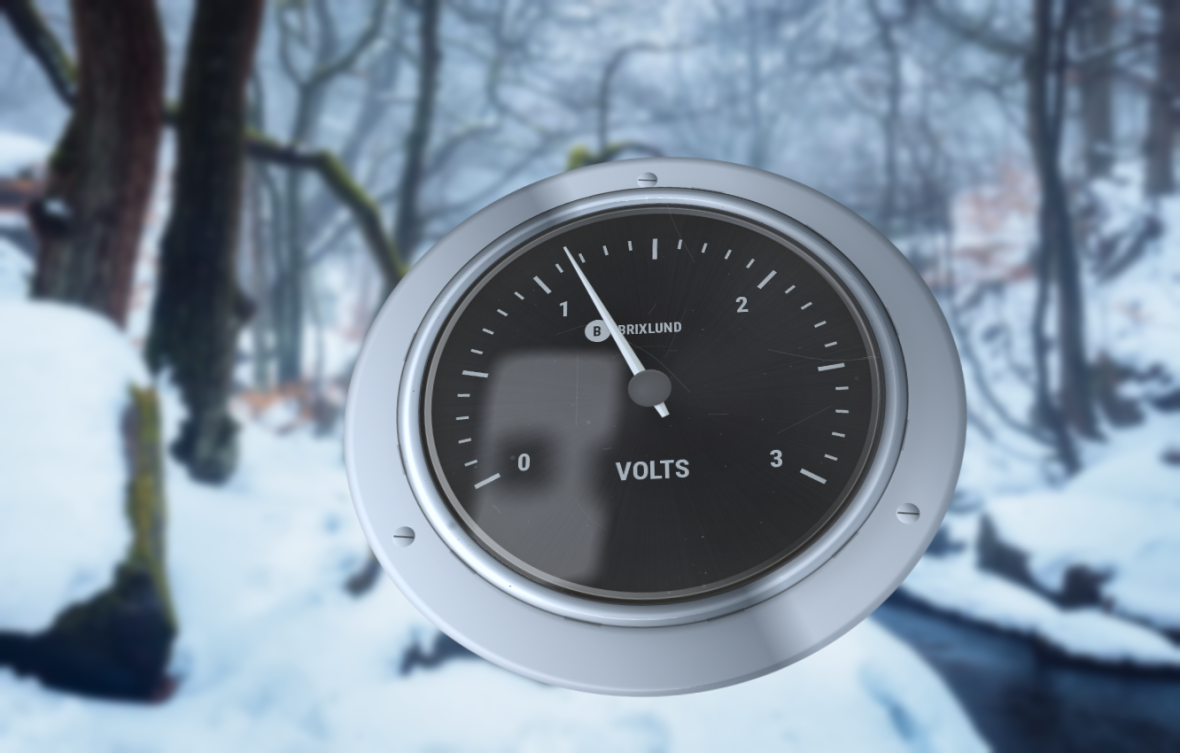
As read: **1.15** V
